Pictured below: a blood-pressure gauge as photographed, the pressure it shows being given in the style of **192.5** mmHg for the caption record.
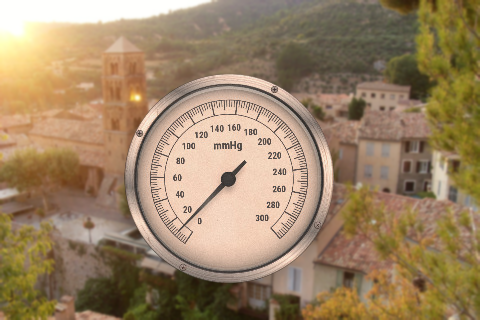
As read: **10** mmHg
